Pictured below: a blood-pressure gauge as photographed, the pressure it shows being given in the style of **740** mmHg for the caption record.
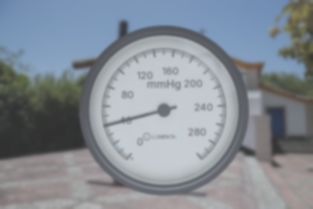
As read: **40** mmHg
